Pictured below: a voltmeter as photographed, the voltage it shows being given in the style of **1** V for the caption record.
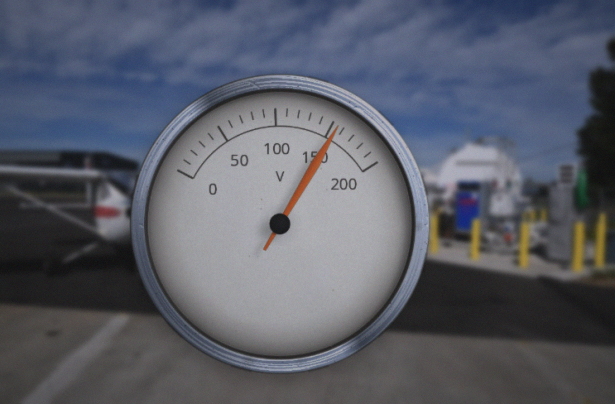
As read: **155** V
